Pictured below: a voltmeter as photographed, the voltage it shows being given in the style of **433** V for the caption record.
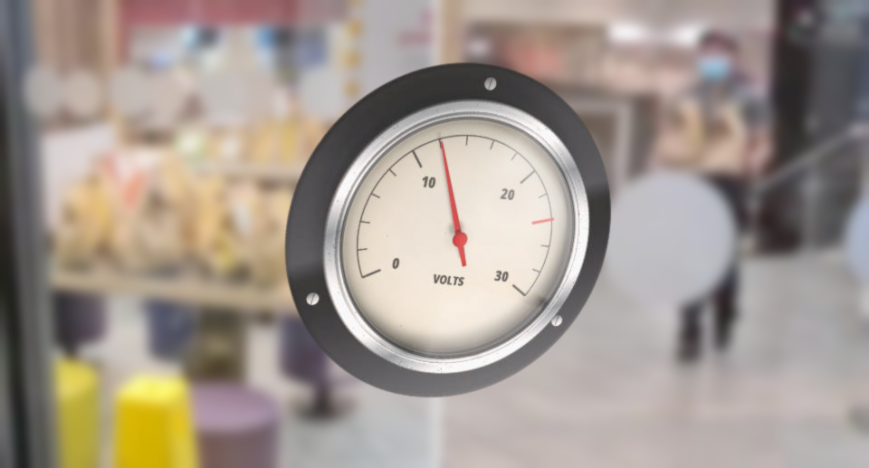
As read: **12** V
